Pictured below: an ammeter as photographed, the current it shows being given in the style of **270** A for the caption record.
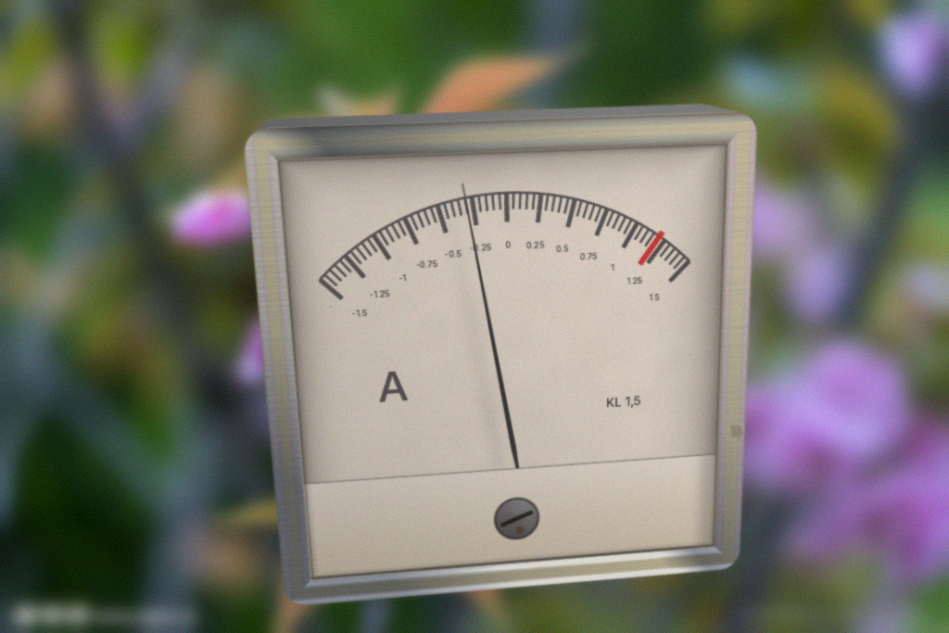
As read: **-0.3** A
